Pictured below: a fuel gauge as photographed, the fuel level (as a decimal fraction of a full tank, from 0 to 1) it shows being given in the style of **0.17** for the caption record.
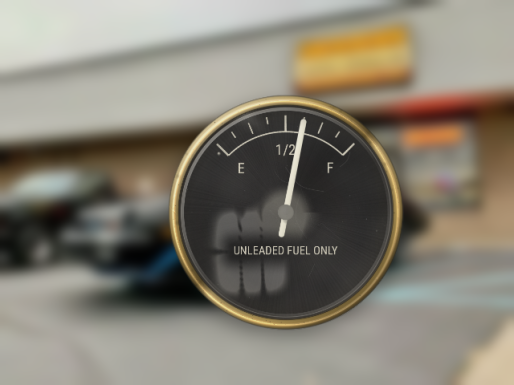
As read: **0.625**
